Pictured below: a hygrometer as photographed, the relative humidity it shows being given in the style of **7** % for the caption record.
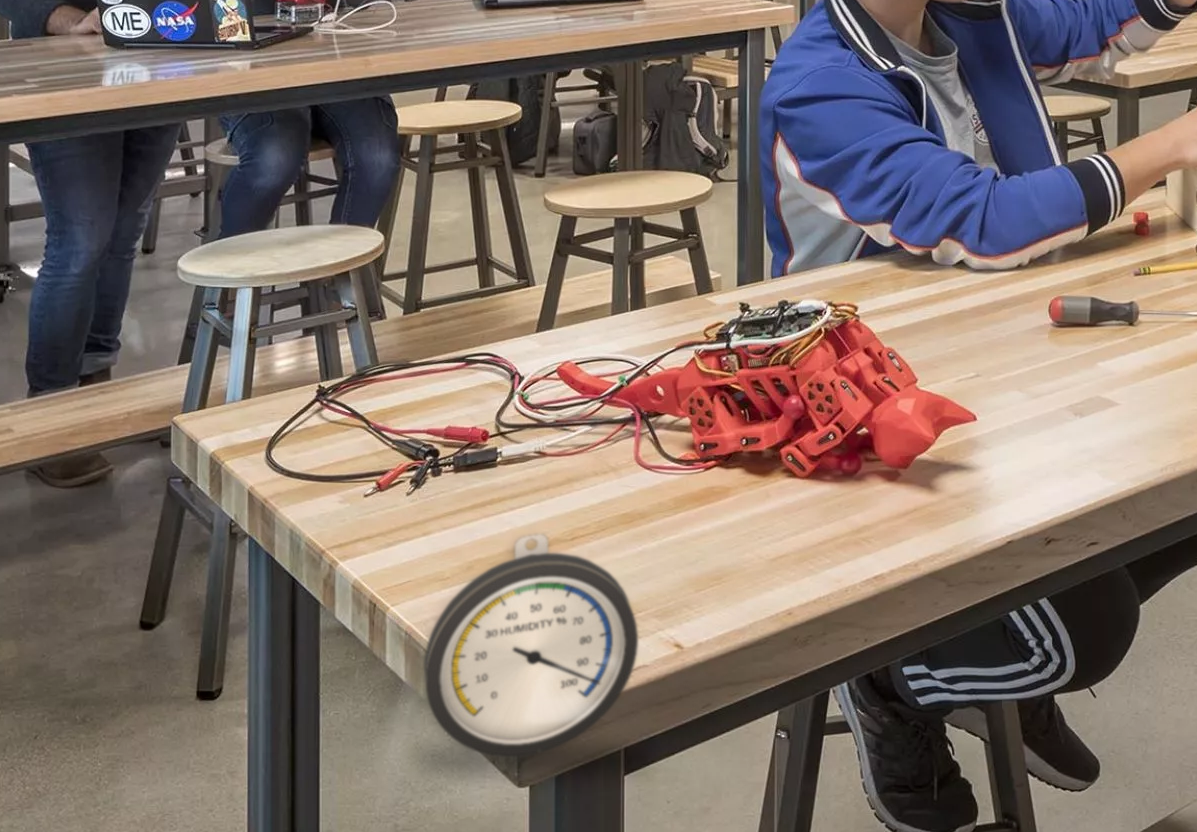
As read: **95** %
